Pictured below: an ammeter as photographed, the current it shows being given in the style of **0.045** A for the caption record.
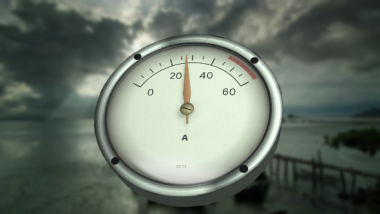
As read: **27.5** A
